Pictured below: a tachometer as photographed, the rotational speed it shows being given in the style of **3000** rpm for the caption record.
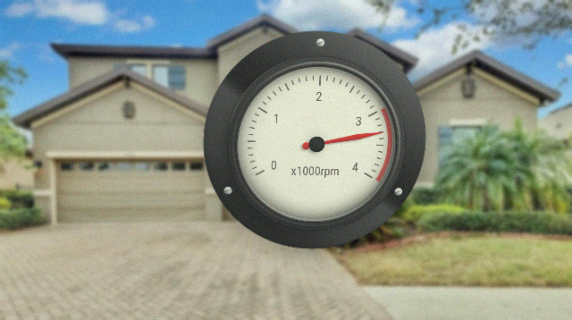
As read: **3300** rpm
